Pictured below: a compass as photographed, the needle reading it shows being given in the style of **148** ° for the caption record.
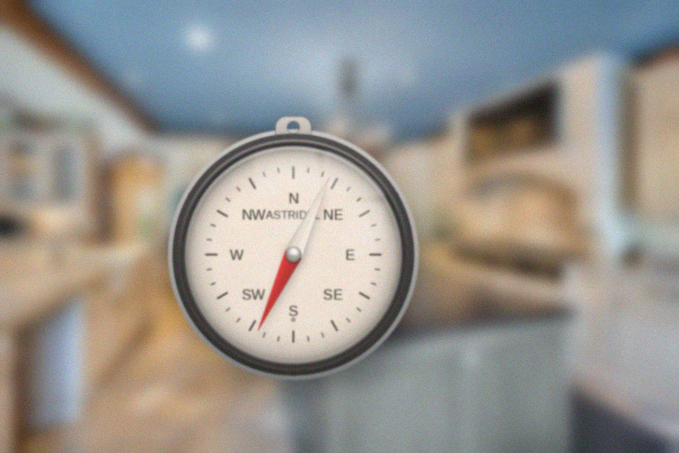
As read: **205** °
